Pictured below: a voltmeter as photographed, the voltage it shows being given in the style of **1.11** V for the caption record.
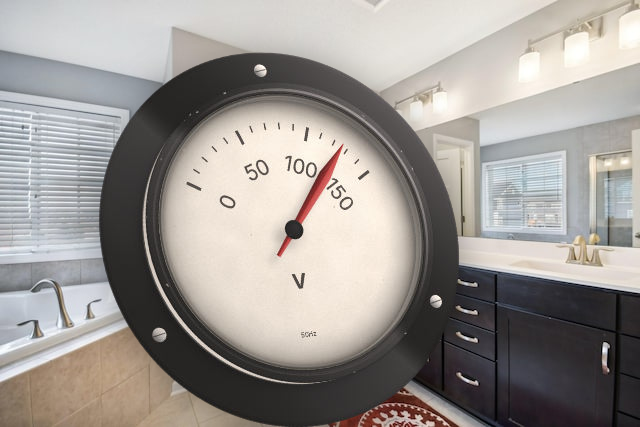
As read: **125** V
